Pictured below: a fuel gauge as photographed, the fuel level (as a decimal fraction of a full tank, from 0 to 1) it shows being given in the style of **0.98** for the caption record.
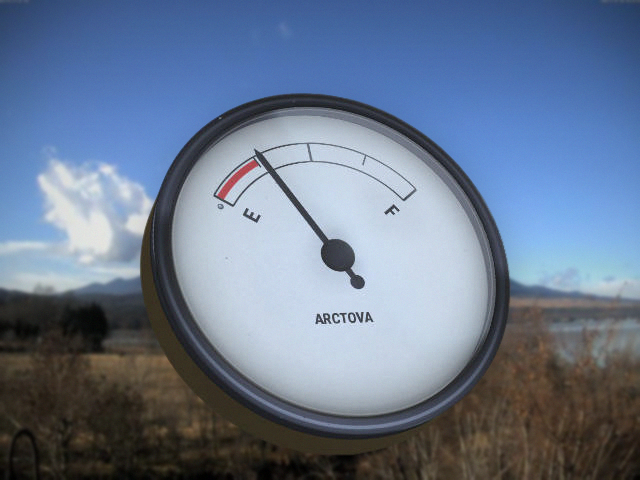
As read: **0.25**
